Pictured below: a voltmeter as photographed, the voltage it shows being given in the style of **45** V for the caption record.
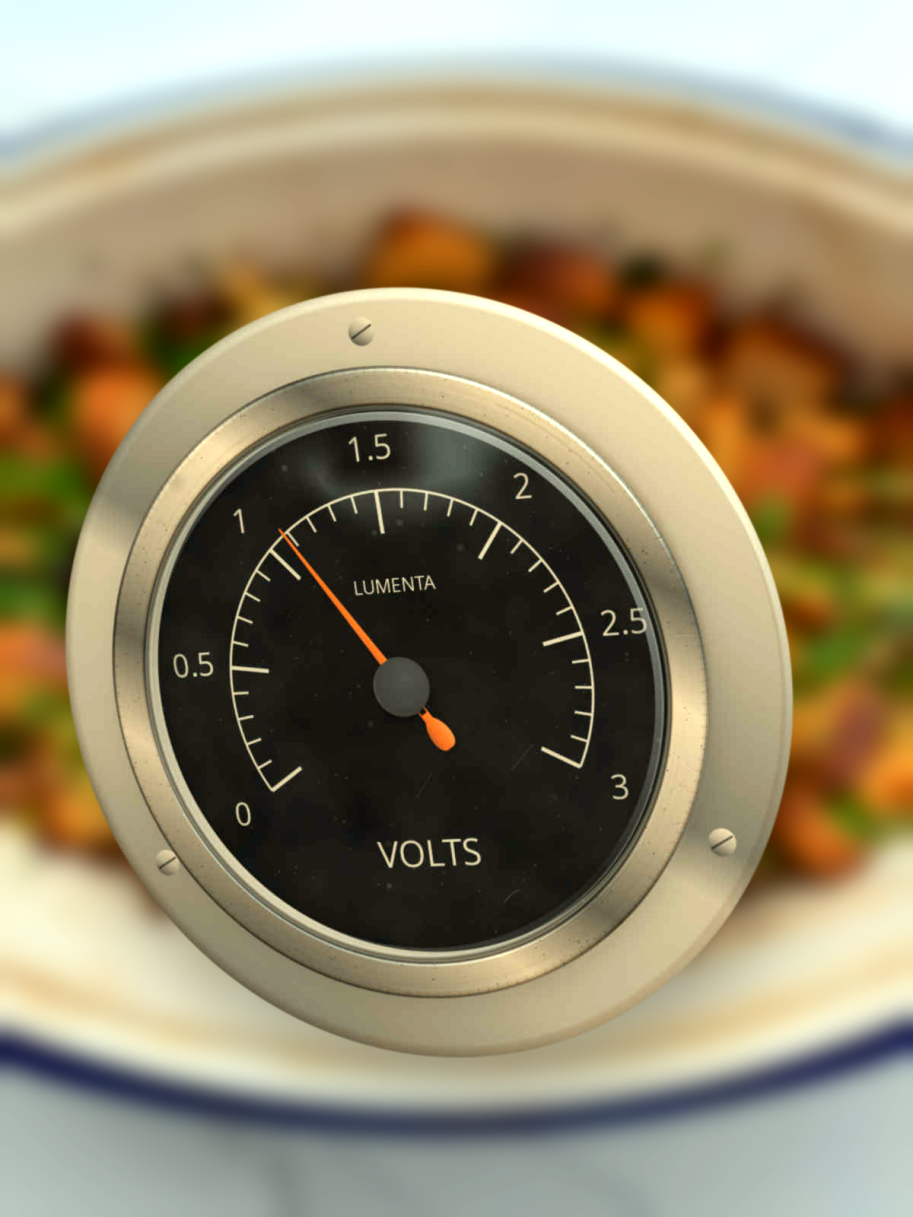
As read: **1.1** V
